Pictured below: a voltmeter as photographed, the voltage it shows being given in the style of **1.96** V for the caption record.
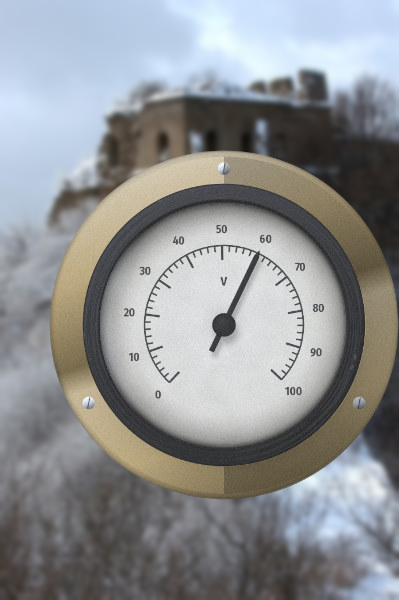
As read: **60** V
